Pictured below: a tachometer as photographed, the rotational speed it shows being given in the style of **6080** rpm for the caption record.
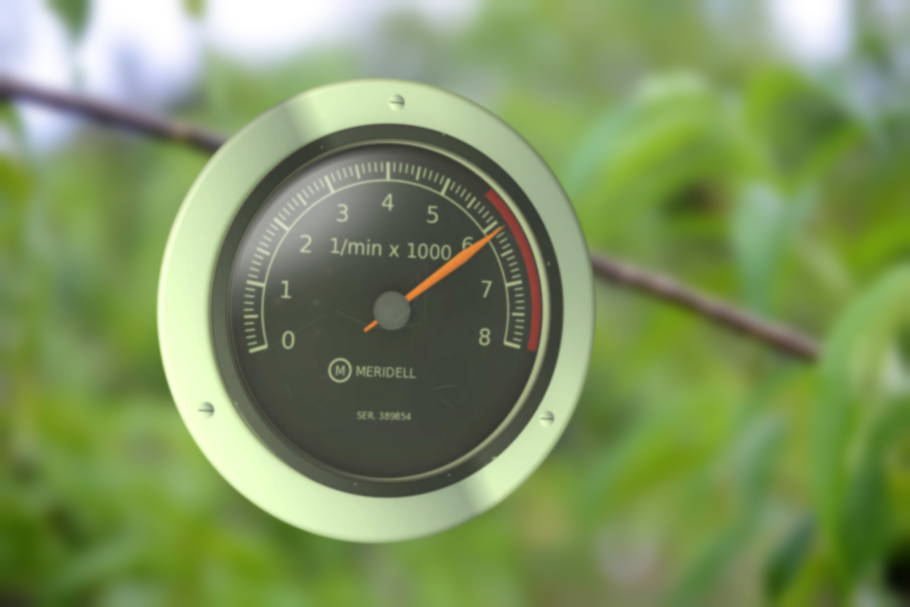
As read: **6100** rpm
